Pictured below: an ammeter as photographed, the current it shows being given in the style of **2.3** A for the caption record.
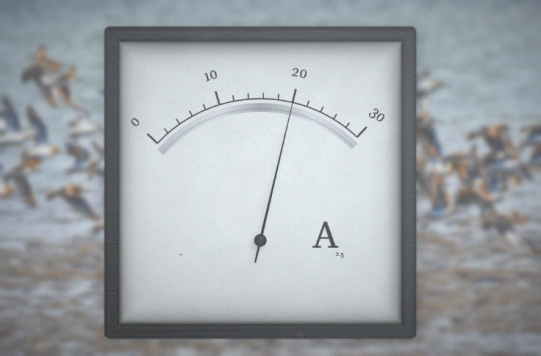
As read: **20** A
